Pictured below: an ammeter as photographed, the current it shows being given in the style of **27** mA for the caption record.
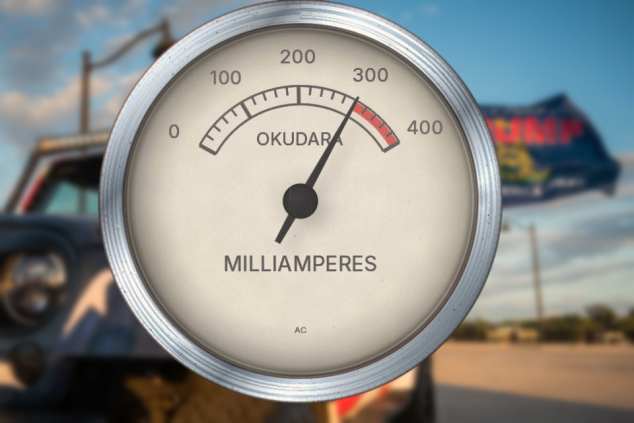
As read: **300** mA
